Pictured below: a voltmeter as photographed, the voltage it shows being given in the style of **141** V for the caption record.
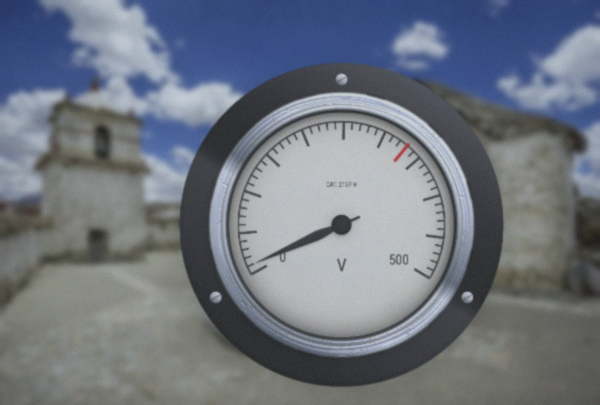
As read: **10** V
